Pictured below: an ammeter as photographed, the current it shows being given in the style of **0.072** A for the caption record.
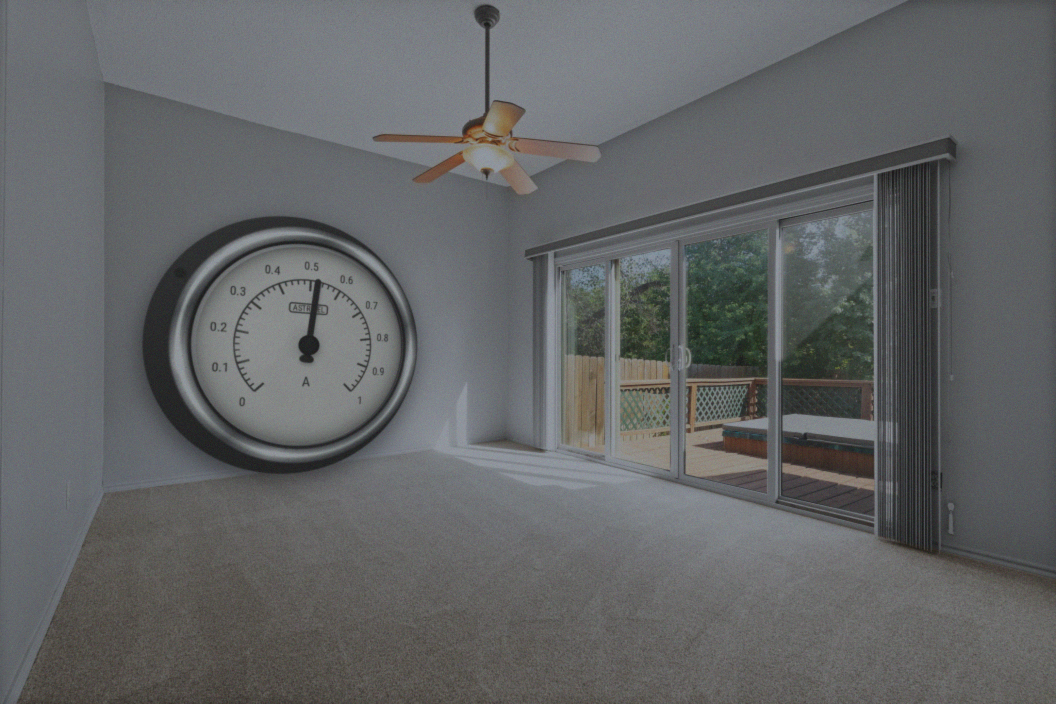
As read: **0.52** A
